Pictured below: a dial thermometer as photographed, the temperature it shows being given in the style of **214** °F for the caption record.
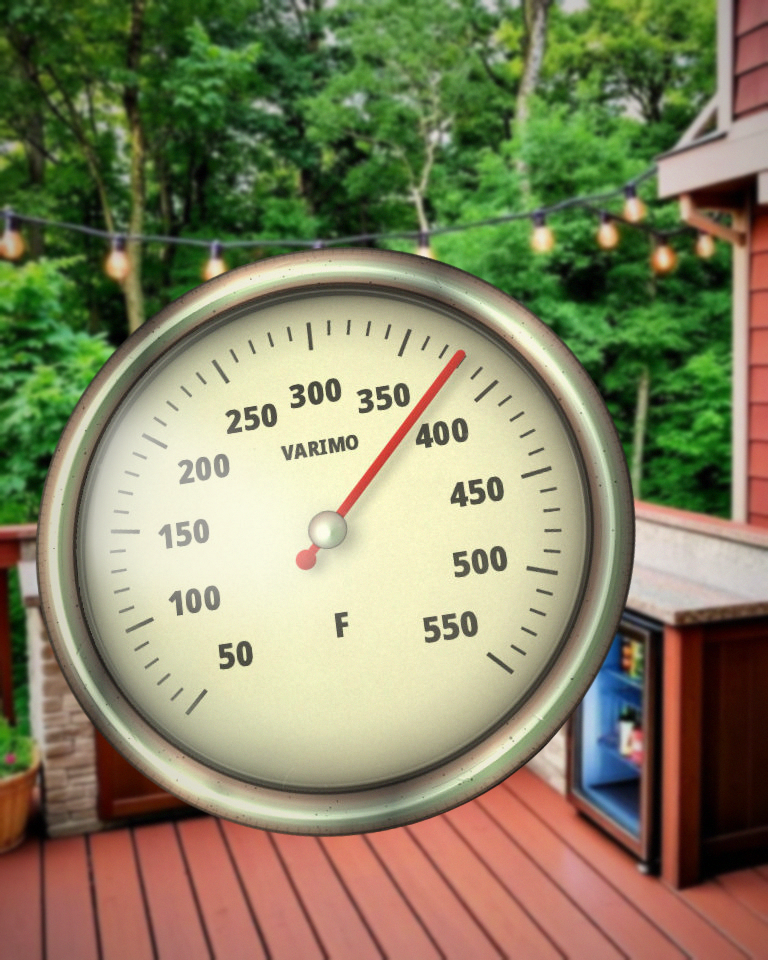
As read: **380** °F
